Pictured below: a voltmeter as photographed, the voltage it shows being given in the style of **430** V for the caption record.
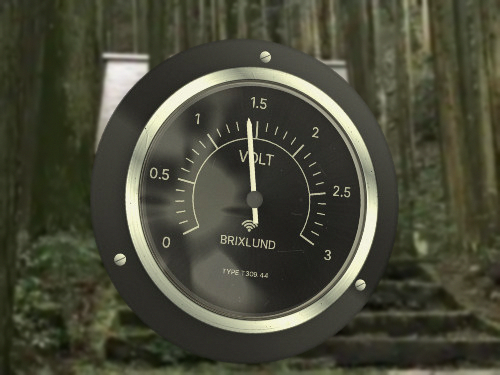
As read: **1.4** V
